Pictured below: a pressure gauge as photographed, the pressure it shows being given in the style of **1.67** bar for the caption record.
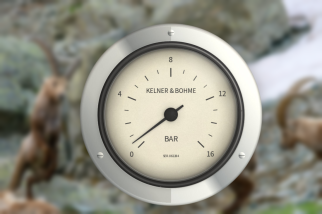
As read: **0.5** bar
